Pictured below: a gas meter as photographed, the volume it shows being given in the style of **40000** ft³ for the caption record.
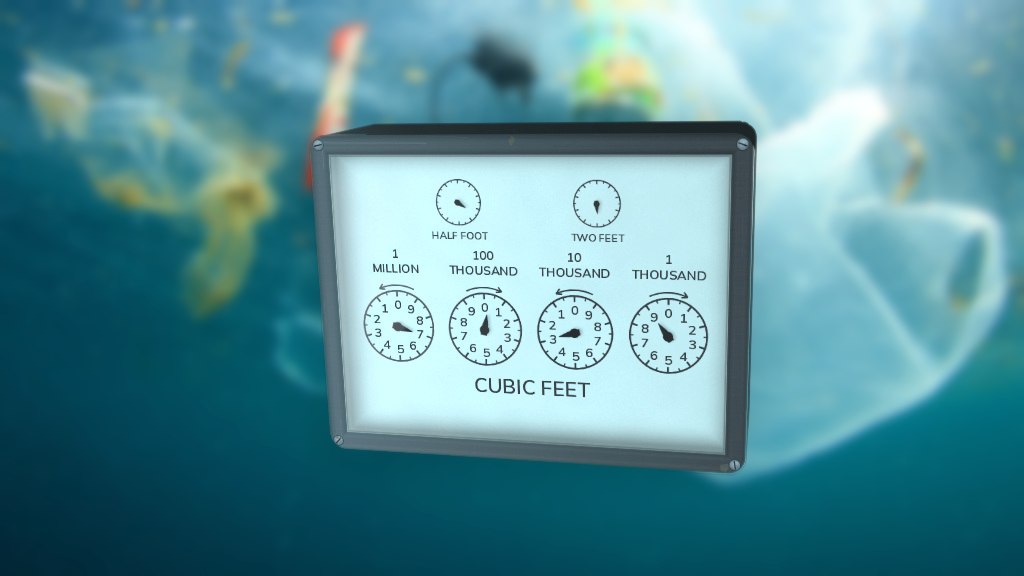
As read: **702900** ft³
